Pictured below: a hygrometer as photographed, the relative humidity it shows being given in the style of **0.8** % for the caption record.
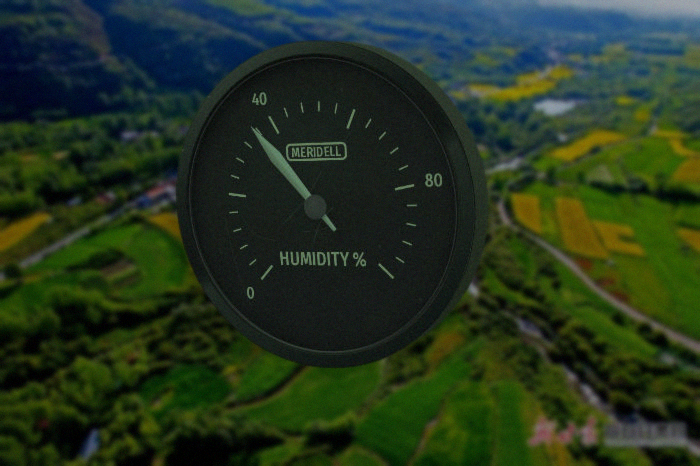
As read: **36** %
